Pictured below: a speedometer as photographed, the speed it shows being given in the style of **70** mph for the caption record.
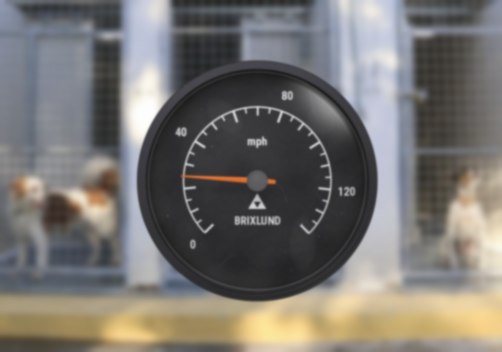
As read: **25** mph
